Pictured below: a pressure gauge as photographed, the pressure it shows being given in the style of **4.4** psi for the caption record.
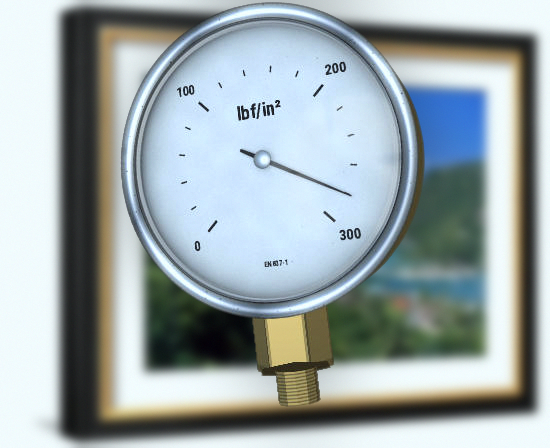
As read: **280** psi
